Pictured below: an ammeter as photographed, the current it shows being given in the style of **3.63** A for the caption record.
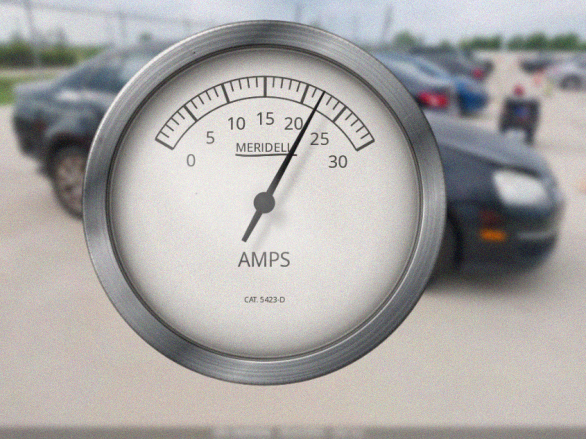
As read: **22** A
